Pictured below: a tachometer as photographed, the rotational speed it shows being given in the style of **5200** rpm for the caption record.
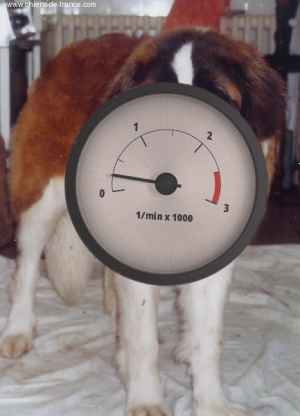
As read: **250** rpm
